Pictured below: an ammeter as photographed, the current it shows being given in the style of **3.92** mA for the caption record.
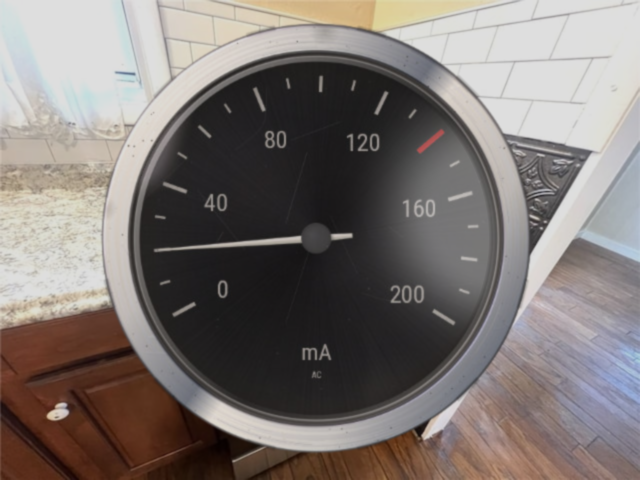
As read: **20** mA
